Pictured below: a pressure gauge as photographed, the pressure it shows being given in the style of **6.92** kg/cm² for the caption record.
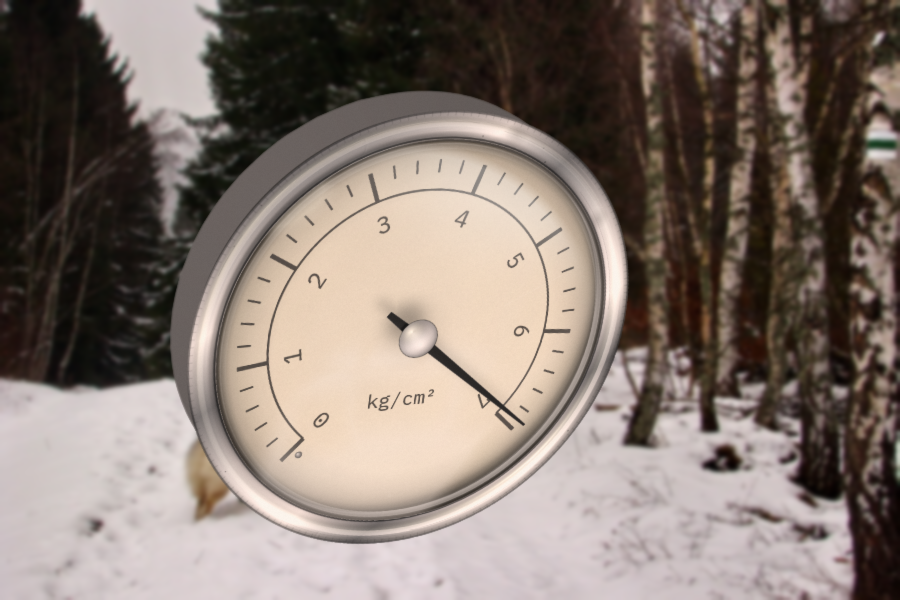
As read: **6.9** kg/cm²
